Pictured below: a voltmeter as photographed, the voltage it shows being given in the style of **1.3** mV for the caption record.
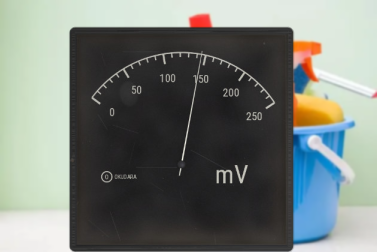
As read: **145** mV
